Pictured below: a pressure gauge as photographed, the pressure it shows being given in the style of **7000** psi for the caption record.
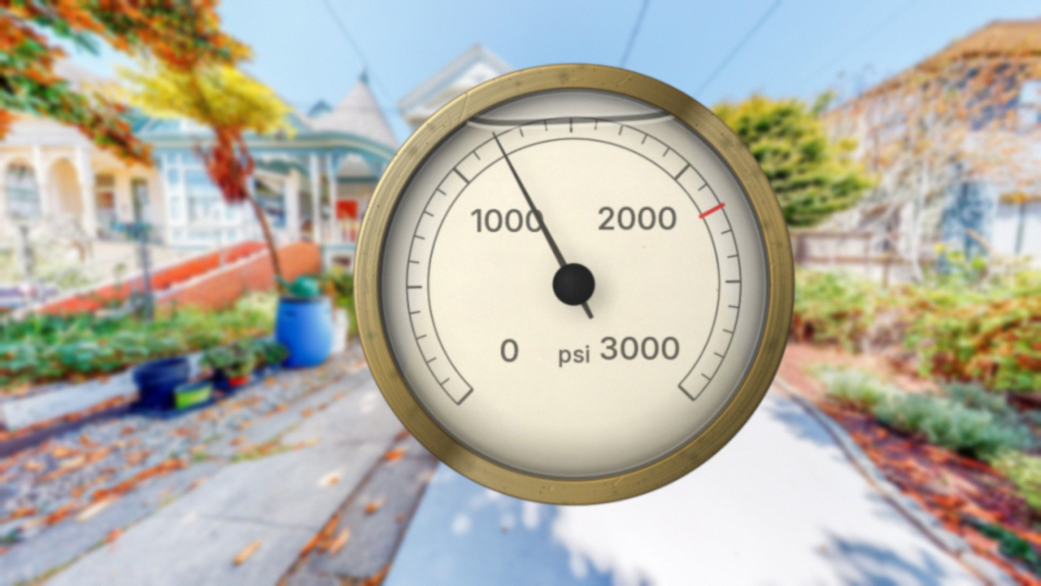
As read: **1200** psi
